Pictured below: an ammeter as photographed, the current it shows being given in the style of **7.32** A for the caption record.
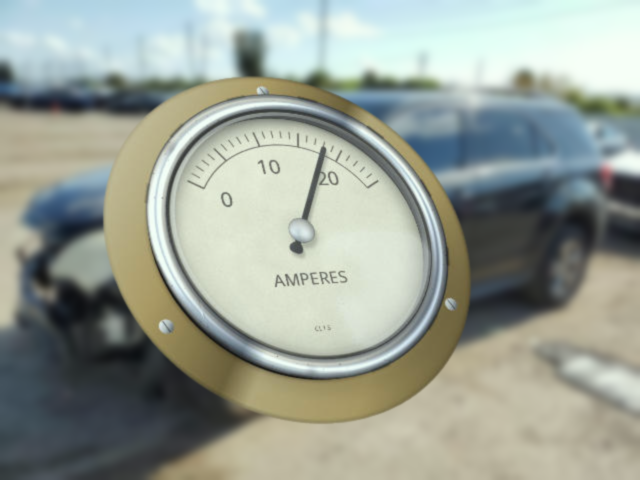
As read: **18** A
